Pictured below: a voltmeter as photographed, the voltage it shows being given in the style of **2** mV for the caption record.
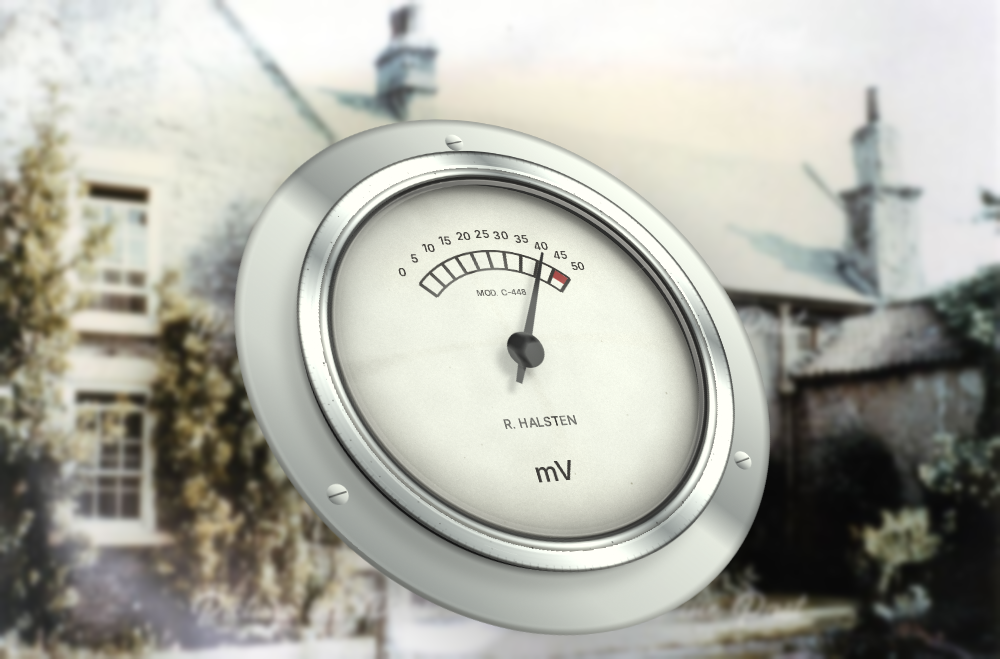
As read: **40** mV
